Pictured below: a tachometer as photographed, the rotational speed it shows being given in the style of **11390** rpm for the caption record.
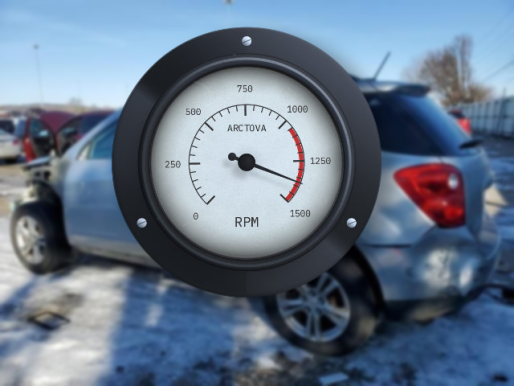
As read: **1375** rpm
